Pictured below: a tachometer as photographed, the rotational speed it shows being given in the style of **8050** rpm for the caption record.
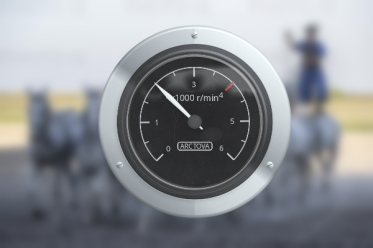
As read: **2000** rpm
